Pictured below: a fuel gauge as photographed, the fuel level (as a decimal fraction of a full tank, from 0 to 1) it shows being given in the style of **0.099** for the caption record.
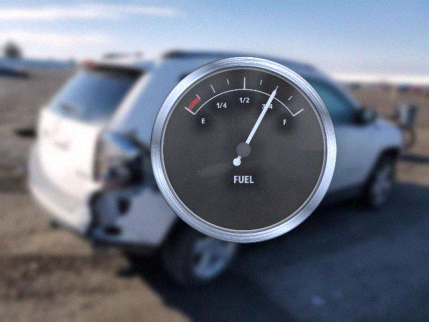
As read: **0.75**
